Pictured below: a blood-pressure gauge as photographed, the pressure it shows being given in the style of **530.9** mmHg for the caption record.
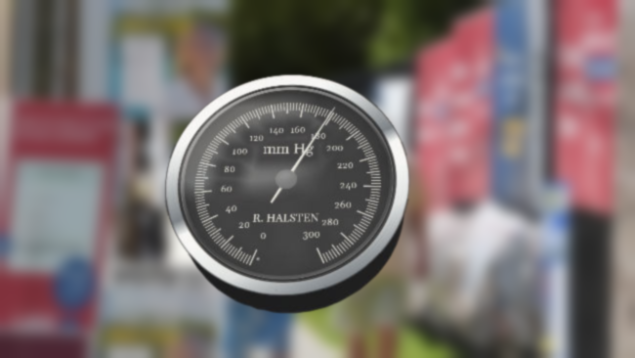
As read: **180** mmHg
